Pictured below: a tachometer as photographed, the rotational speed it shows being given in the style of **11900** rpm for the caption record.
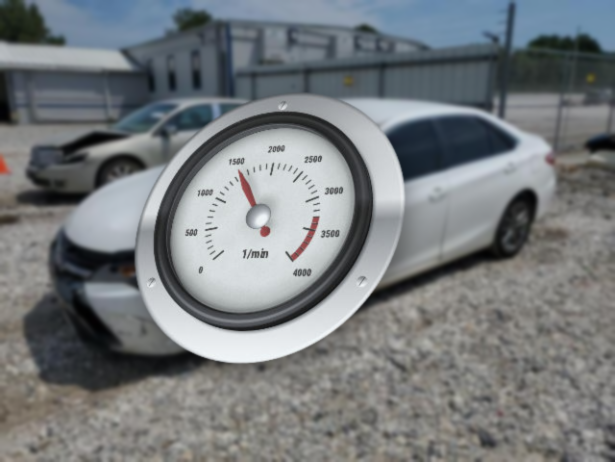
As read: **1500** rpm
